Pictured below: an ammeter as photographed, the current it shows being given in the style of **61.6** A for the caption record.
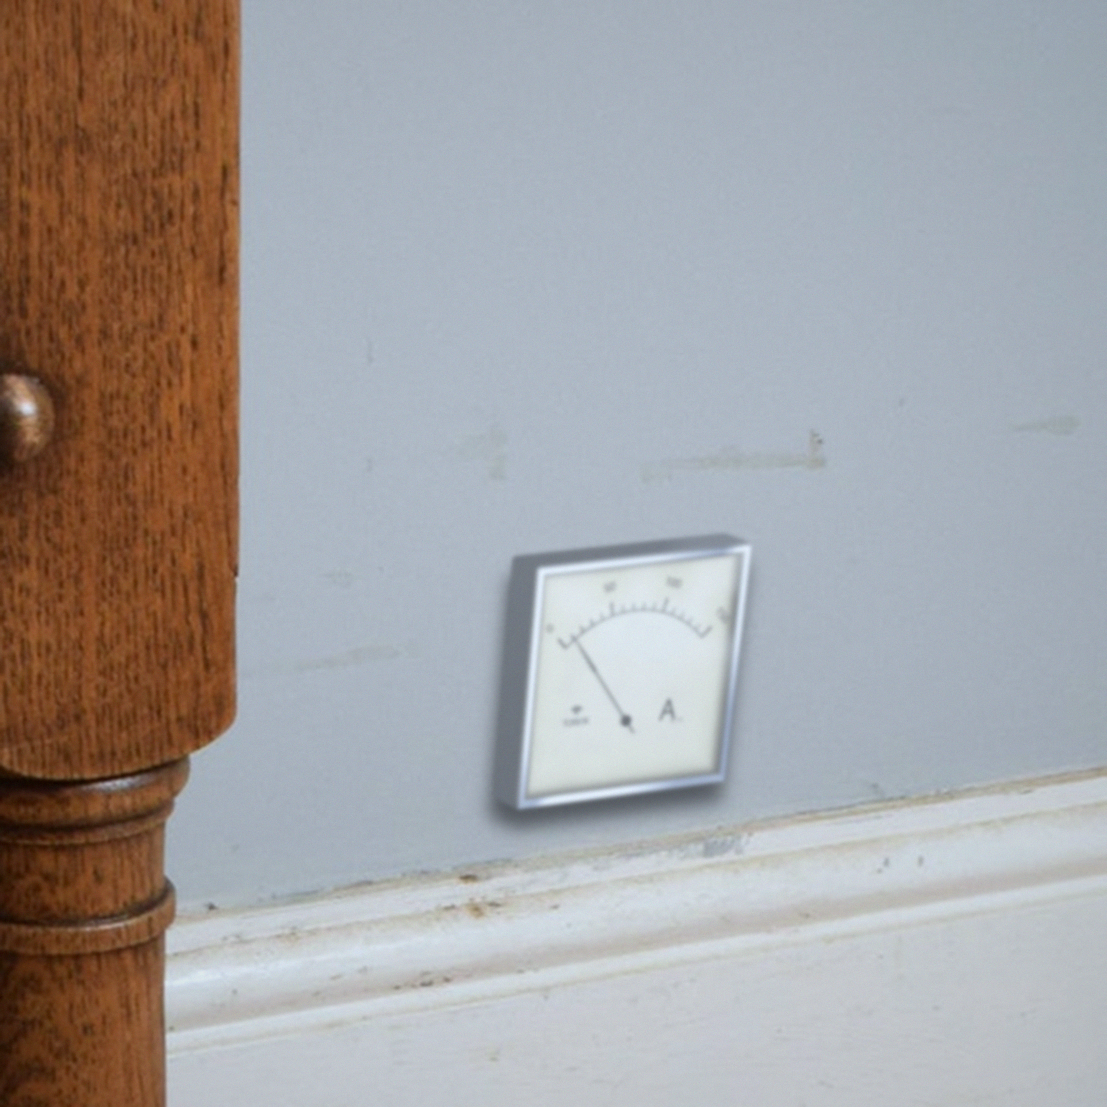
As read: **10** A
